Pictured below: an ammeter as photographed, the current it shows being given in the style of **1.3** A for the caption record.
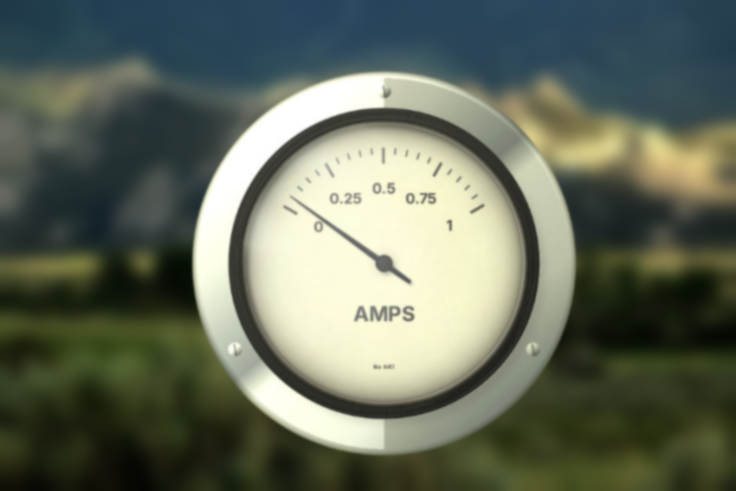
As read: **0.05** A
